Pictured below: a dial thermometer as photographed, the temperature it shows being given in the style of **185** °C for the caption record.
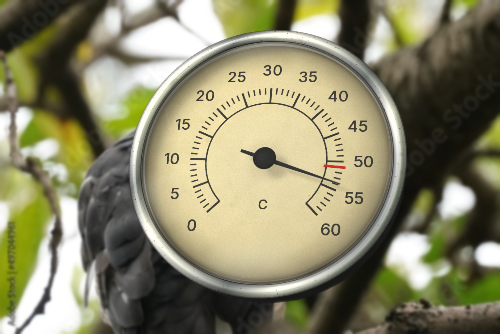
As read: **54** °C
